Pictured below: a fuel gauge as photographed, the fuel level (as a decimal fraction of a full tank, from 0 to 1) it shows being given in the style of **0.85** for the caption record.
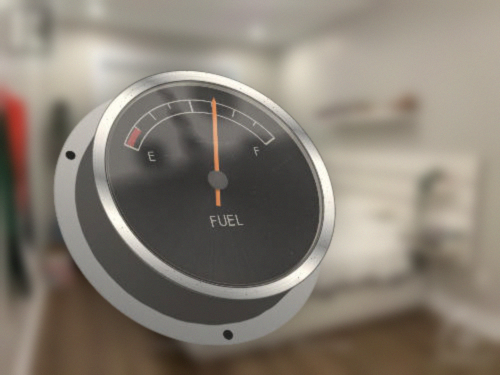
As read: **0.625**
